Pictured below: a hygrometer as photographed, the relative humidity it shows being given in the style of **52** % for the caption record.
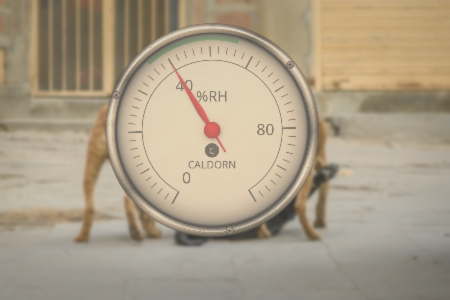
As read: **40** %
